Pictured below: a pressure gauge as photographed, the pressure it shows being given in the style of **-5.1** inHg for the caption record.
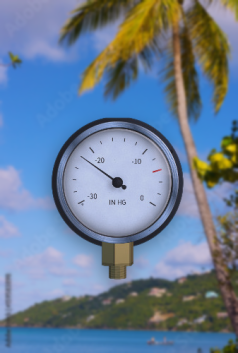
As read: **-22** inHg
